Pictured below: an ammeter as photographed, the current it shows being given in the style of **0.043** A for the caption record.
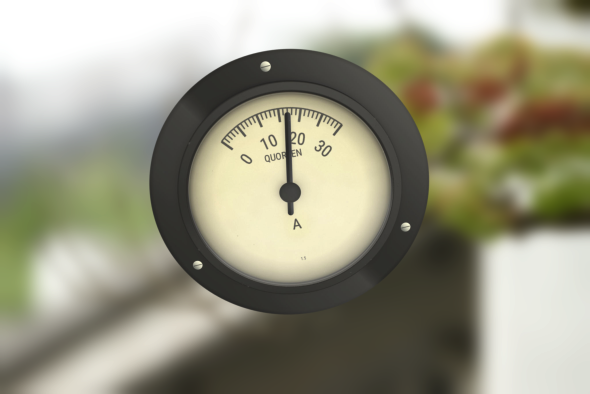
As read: **17** A
